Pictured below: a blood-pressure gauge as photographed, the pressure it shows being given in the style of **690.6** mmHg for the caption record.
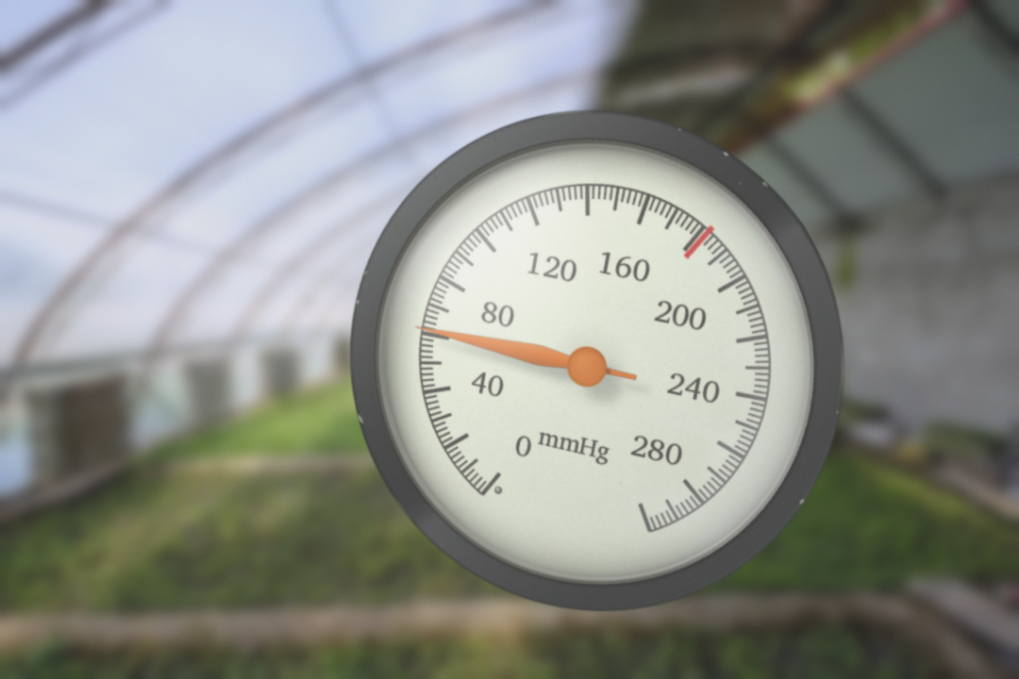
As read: **62** mmHg
